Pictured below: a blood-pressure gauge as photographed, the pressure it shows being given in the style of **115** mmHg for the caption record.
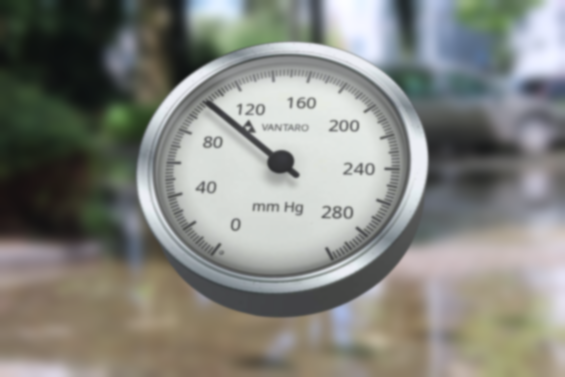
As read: **100** mmHg
